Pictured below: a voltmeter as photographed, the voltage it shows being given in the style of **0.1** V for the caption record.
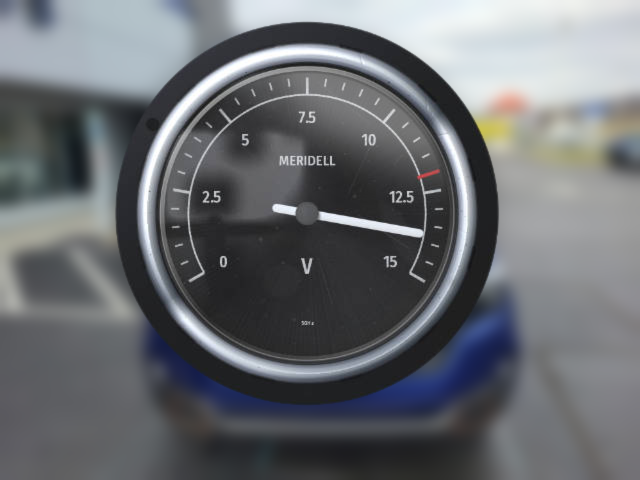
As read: **13.75** V
